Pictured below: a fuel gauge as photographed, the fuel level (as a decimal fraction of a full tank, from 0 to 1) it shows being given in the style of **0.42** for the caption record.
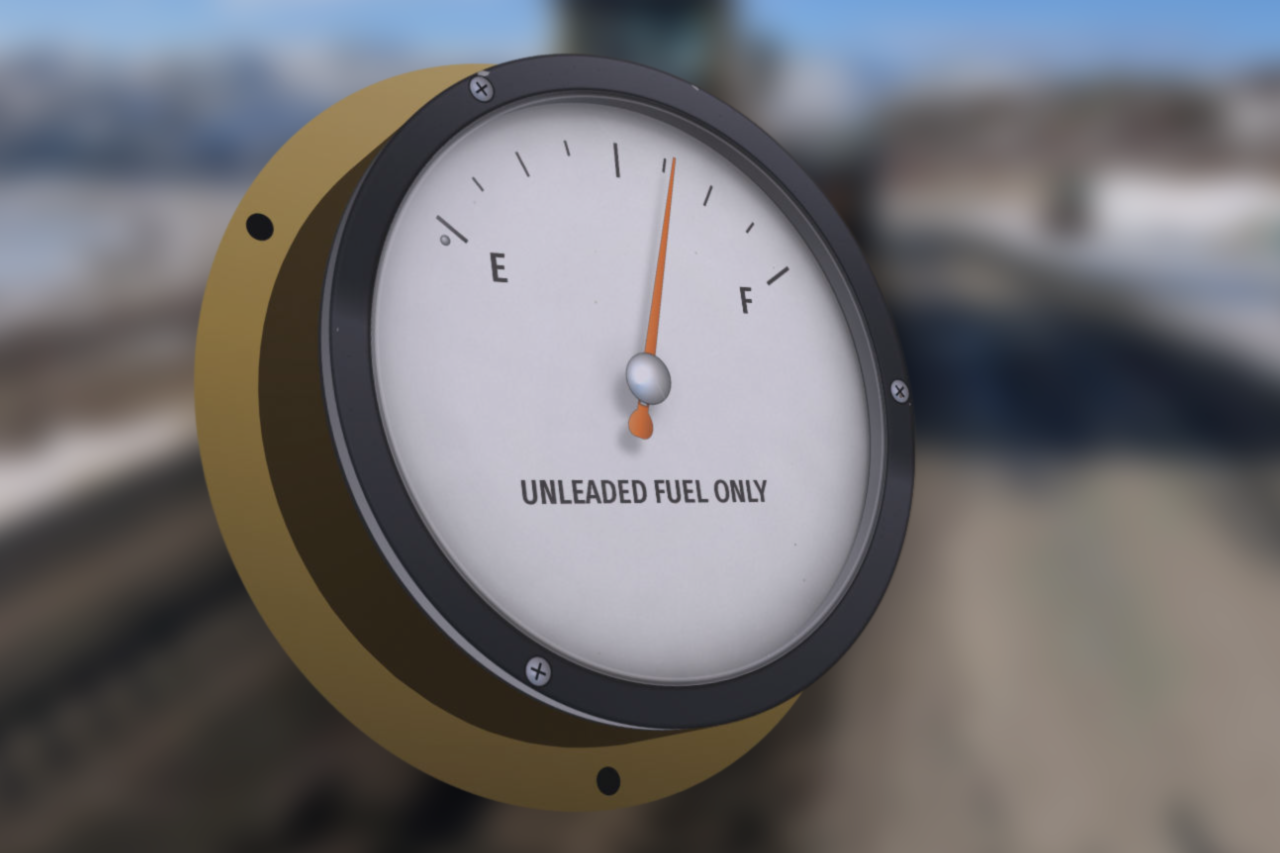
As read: **0.625**
